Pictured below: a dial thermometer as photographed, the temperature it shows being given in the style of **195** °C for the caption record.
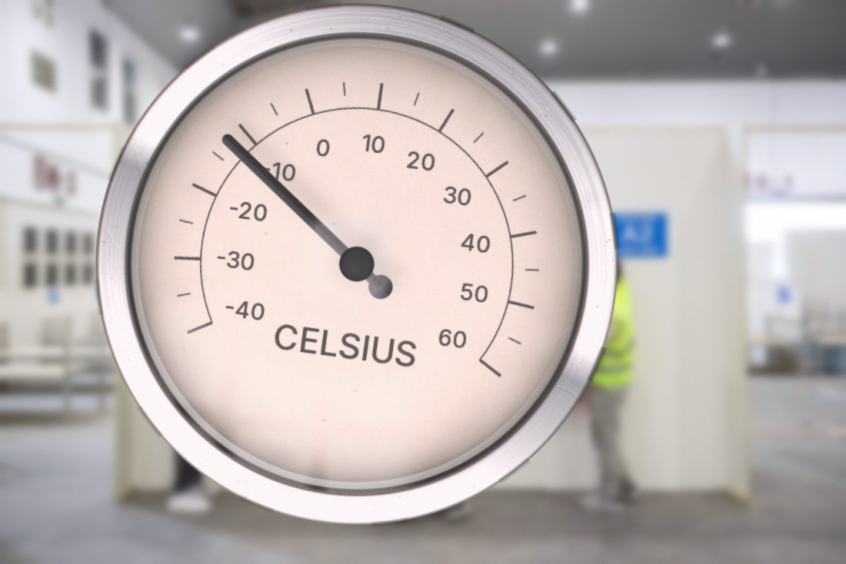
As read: **-12.5** °C
